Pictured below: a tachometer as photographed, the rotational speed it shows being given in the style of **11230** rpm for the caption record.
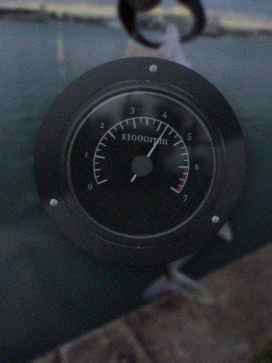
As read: **4250** rpm
